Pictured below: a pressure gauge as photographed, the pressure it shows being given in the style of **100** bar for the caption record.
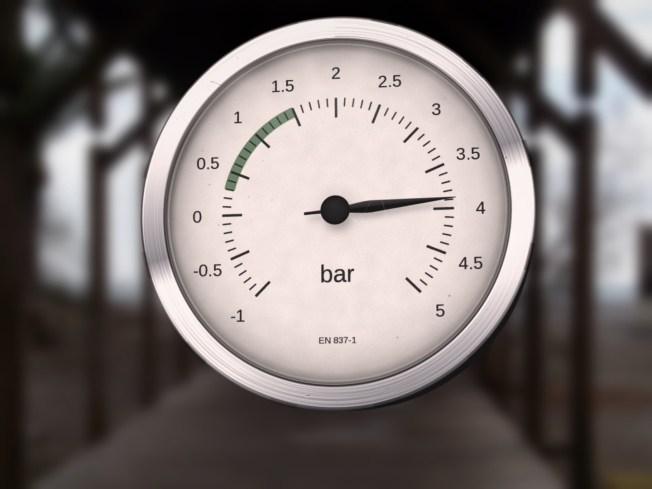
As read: **3.9** bar
